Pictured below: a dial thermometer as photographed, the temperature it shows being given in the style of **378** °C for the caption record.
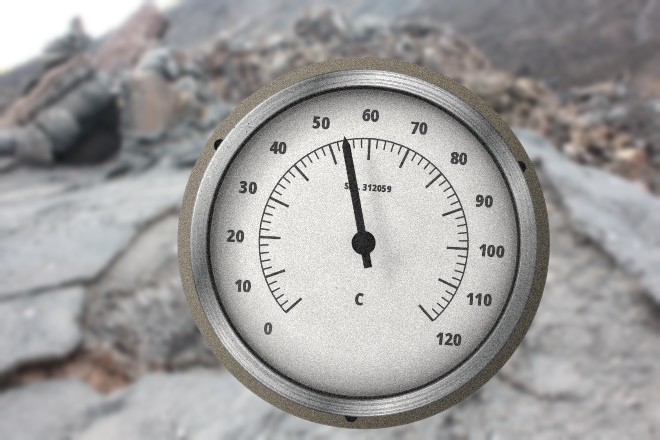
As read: **54** °C
